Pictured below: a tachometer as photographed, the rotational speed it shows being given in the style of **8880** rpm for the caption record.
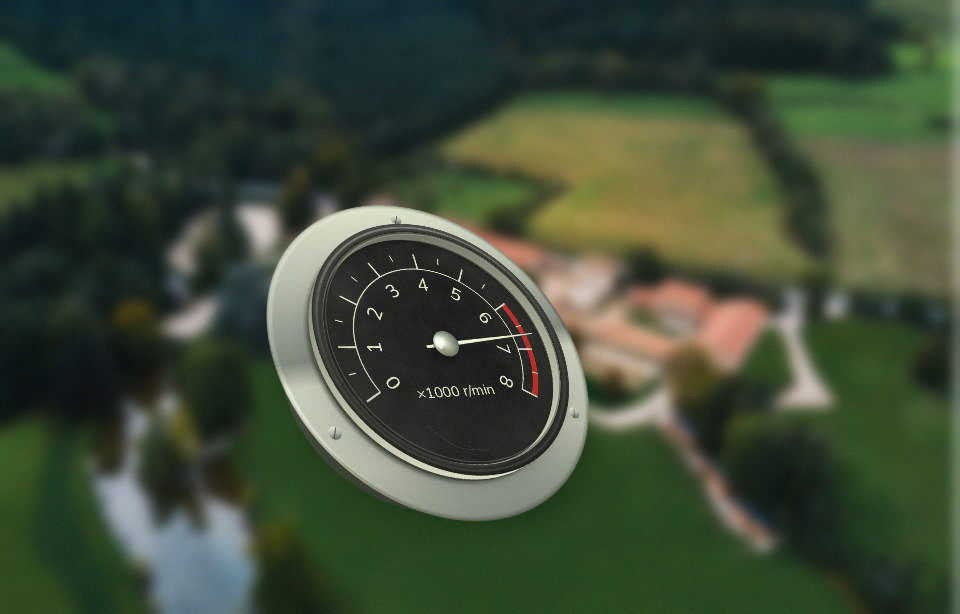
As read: **6750** rpm
